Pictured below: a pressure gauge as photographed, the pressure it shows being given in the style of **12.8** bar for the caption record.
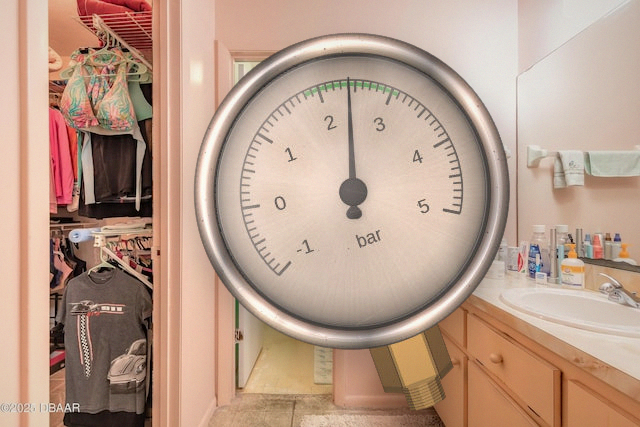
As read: **2.4** bar
